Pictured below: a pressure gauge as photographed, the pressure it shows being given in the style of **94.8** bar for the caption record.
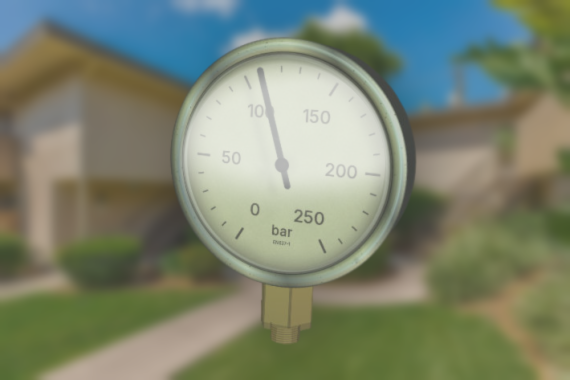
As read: **110** bar
